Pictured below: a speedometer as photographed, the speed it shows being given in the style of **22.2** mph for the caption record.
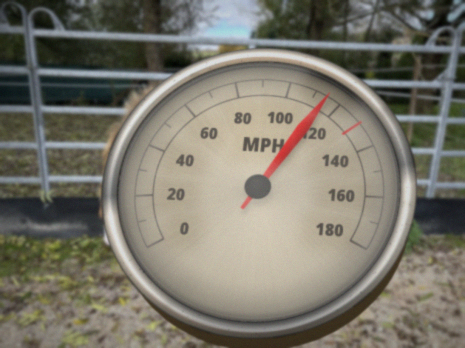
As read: **115** mph
